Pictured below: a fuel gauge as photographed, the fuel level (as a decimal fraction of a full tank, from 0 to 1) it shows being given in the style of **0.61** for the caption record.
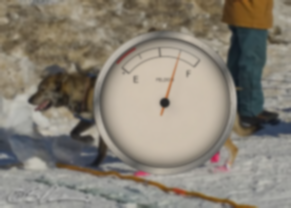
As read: **0.75**
